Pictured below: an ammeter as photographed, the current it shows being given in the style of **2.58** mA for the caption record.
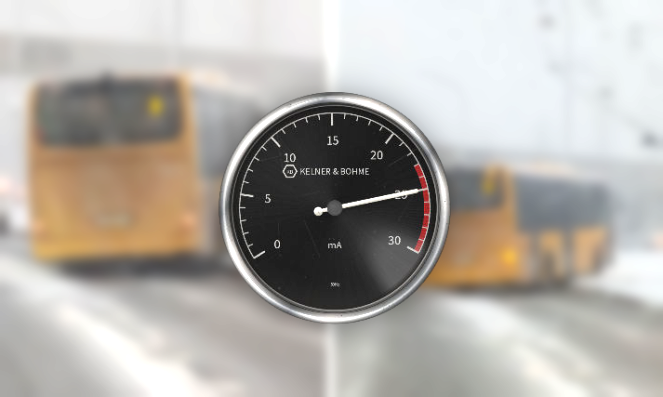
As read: **25** mA
